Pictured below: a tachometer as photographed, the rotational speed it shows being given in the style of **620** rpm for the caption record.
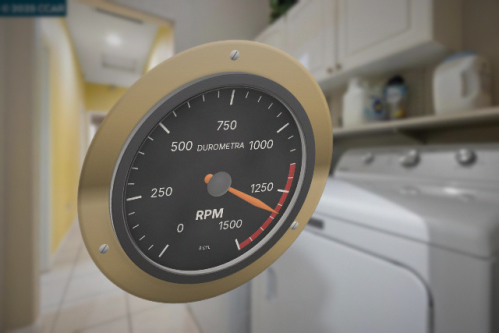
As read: **1325** rpm
